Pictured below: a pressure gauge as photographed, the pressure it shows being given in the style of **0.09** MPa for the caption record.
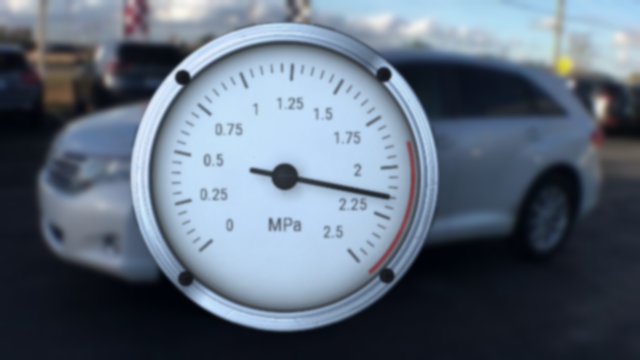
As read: **2.15** MPa
